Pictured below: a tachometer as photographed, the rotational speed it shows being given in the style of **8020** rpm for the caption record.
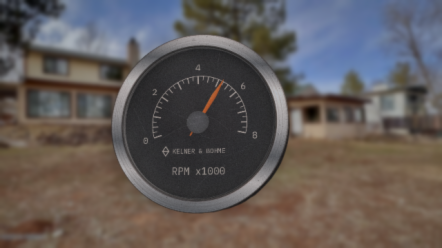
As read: **5250** rpm
